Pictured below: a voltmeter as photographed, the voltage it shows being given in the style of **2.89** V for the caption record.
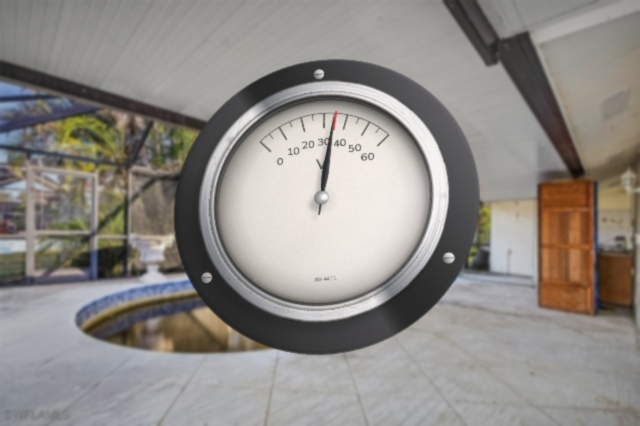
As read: **35** V
